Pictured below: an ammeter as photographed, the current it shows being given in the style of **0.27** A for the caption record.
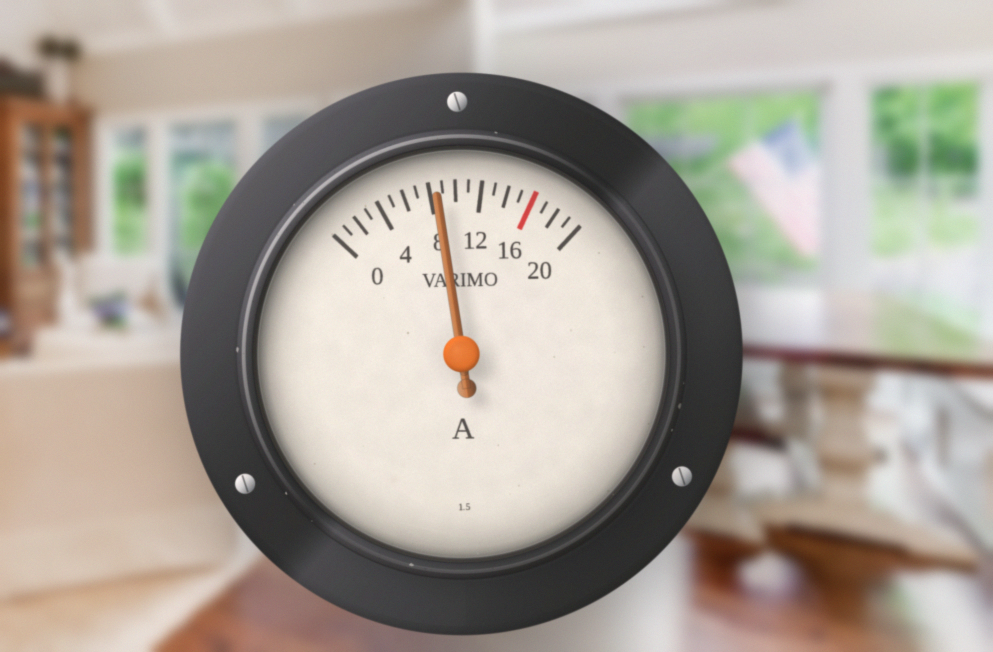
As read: **8.5** A
